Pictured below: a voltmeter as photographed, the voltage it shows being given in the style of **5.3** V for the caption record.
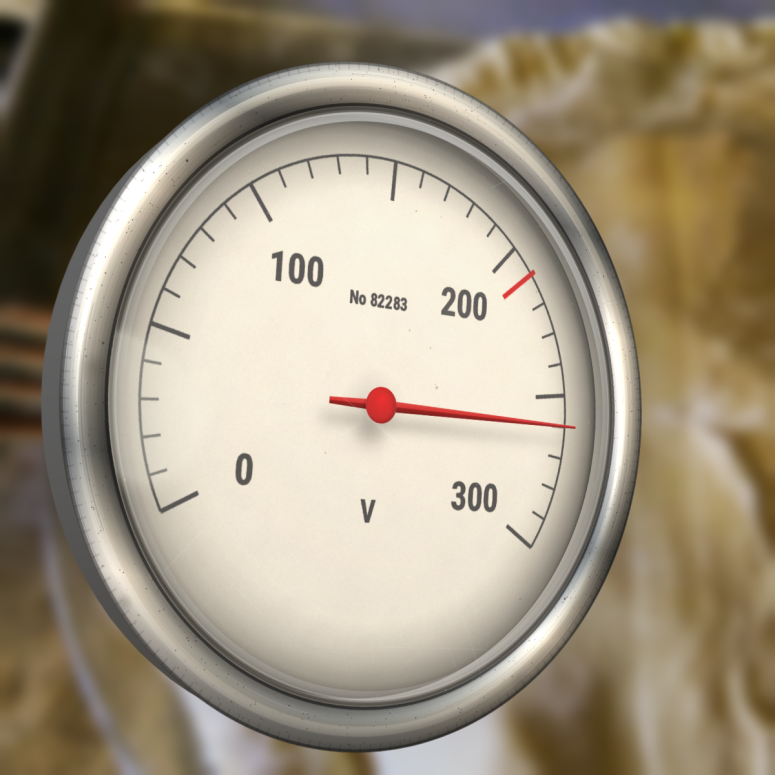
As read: **260** V
